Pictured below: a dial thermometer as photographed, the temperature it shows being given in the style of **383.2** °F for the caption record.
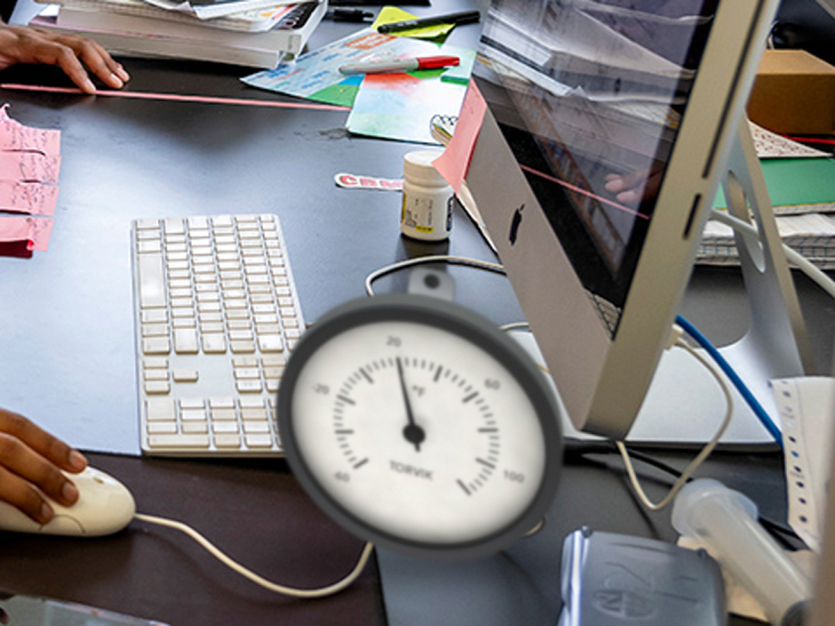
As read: **20** °F
